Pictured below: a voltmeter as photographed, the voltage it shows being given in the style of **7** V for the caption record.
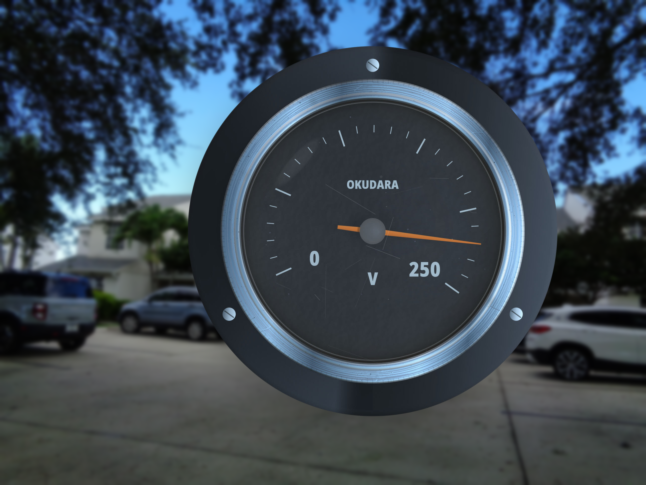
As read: **220** V
